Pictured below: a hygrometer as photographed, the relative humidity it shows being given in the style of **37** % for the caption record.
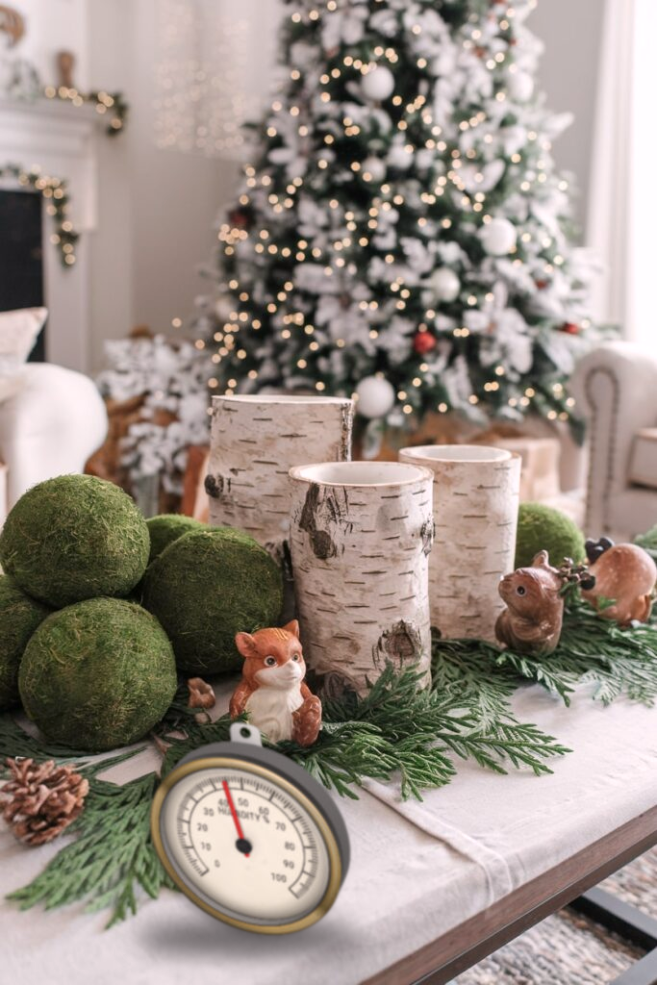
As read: **45** %
